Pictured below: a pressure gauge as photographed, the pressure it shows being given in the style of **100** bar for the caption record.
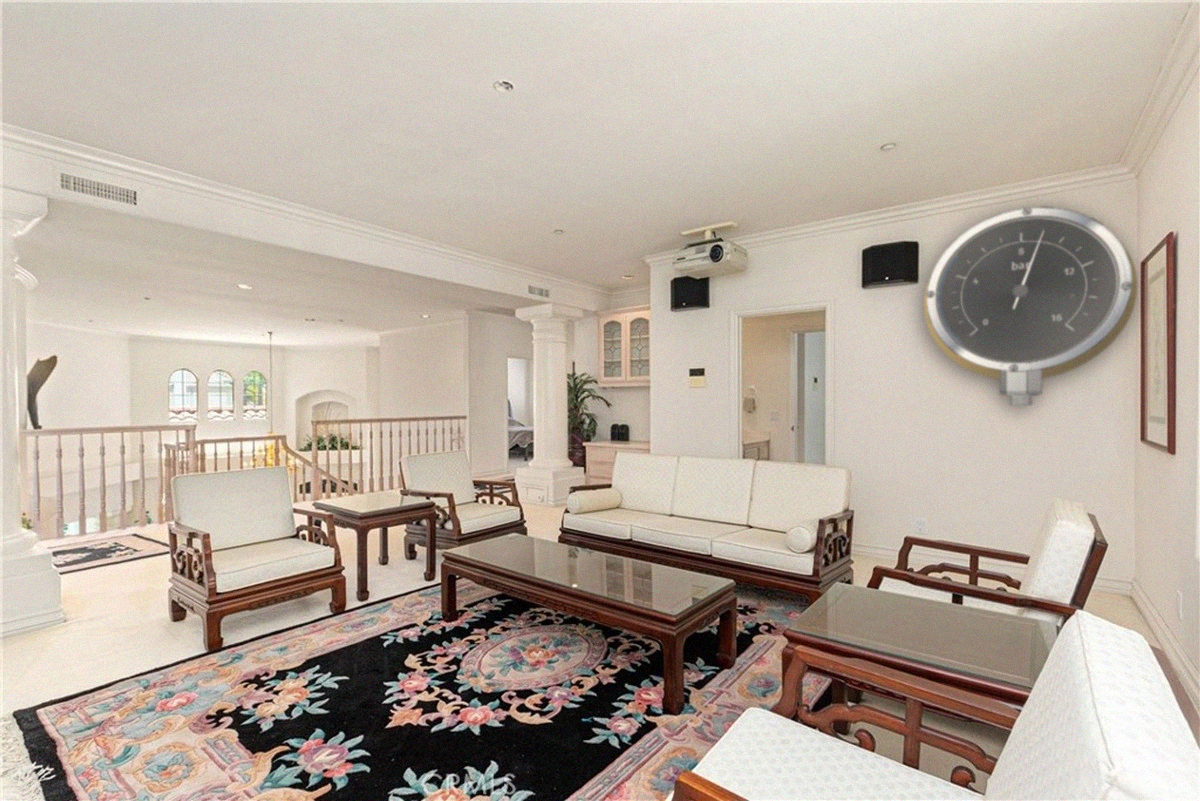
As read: **9** bar
